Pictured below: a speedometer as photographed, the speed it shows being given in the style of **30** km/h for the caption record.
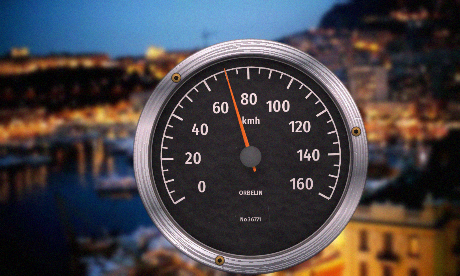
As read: **70** km/h
